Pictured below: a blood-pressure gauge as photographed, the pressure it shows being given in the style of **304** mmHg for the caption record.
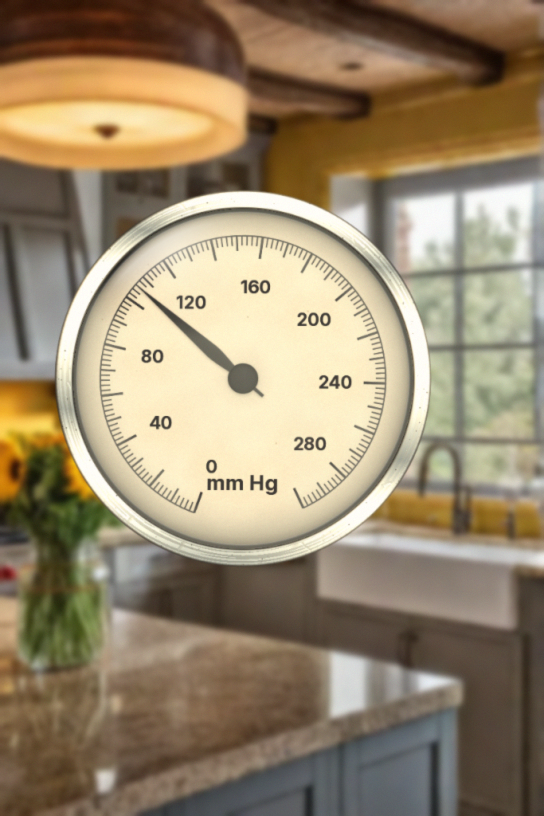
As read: **106** mmHg
